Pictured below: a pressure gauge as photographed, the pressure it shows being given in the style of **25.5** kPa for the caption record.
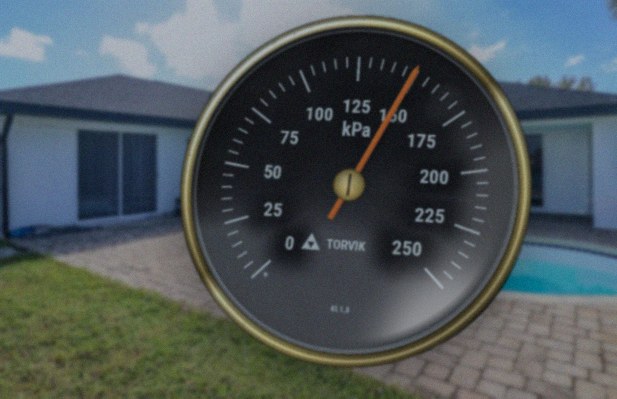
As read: **150** kPa
